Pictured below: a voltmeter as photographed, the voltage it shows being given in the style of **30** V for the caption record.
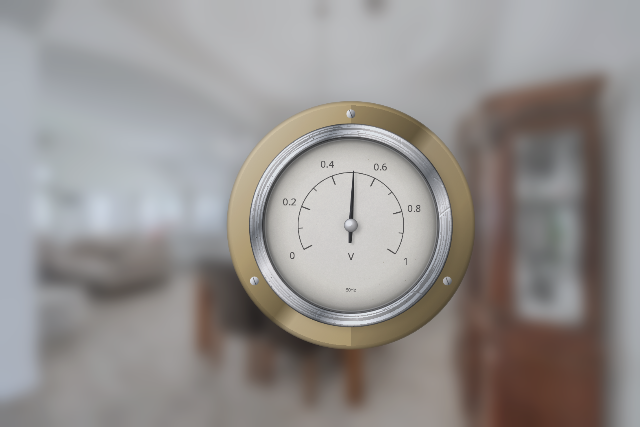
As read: **0.5** V
